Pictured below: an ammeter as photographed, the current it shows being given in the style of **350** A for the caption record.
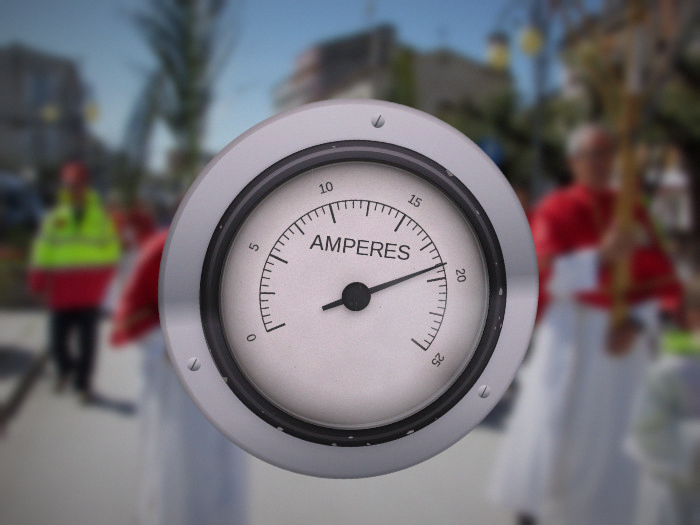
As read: **19** A
